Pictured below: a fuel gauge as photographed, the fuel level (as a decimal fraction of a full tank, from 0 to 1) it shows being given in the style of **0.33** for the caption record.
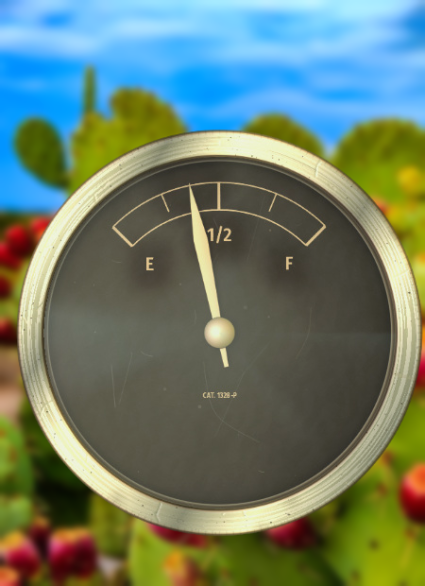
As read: **0.375**
